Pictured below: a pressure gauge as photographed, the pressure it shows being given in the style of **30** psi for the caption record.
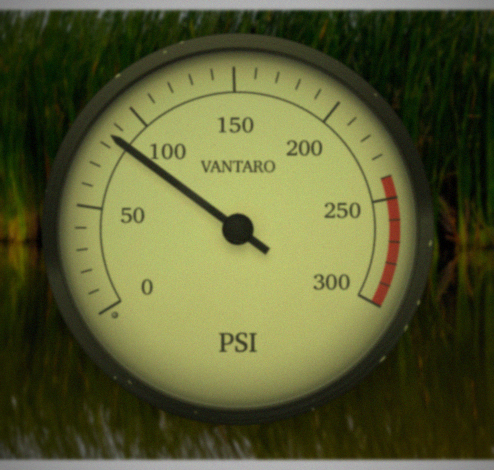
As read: **85** psi
